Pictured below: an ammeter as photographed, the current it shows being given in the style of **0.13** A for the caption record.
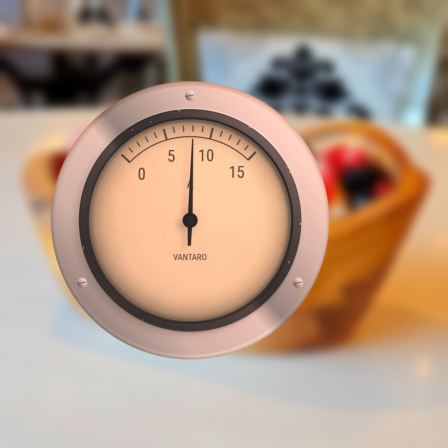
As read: **8** A
